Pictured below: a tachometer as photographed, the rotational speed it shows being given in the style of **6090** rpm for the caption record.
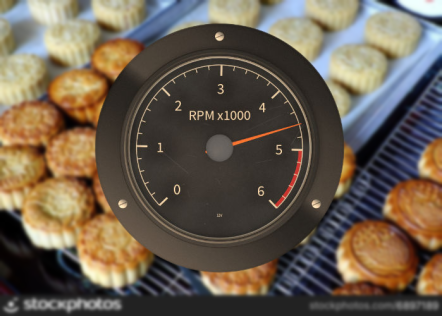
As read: **4600** rpm
